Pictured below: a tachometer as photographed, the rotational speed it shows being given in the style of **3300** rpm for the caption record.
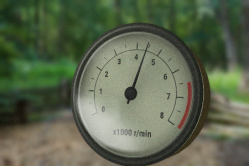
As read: **4500** rpm
